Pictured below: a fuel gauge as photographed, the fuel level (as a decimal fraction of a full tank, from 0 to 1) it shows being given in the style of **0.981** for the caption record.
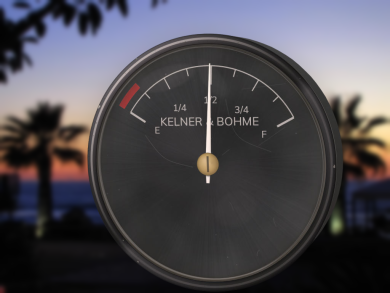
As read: **0.5**
